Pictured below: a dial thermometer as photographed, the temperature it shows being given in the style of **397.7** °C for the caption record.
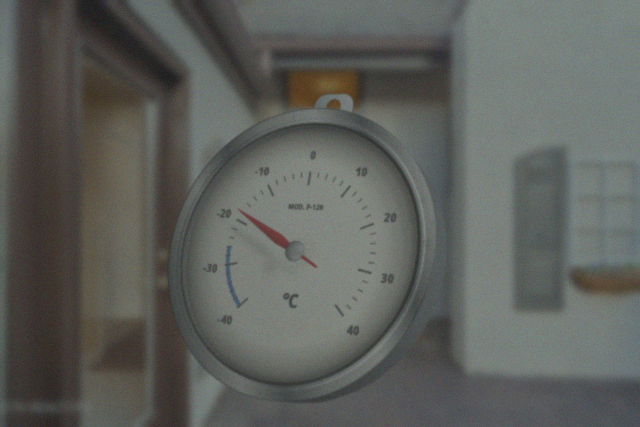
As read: **-18** °C
